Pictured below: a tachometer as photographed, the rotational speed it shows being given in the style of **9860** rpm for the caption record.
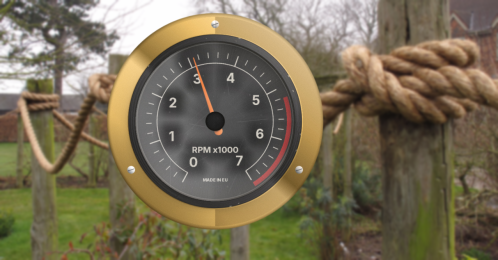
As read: **3100** rpm
